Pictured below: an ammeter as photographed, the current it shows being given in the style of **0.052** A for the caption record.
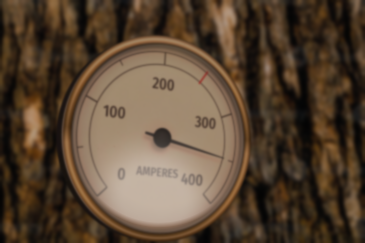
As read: **350** A
